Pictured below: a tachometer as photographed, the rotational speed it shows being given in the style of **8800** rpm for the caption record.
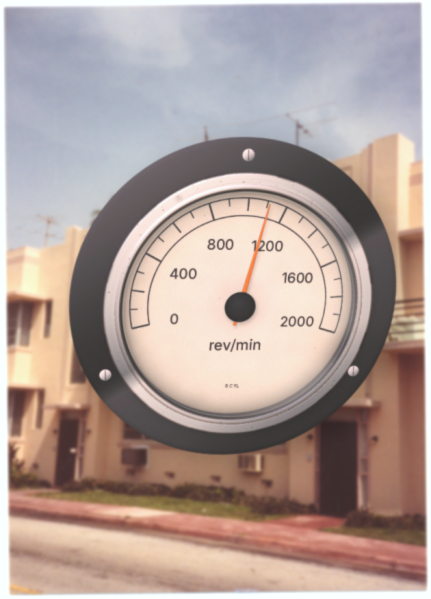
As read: **1100** rpm
